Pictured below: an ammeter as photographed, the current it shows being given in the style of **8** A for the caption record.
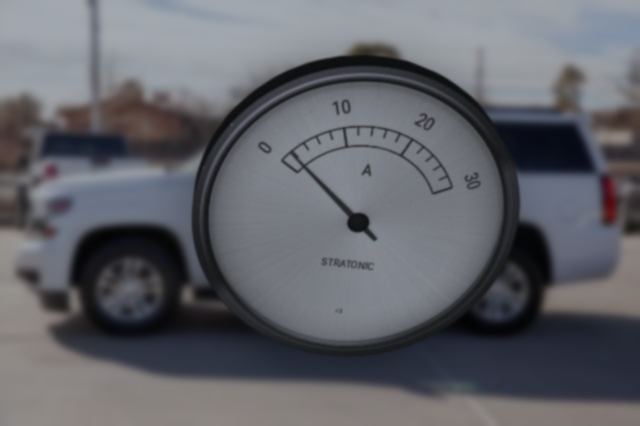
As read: **2** A
